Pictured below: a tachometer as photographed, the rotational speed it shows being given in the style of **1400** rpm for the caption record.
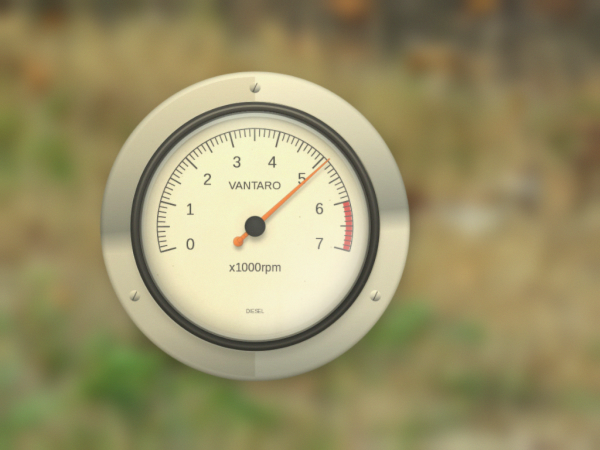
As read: **5100** rpm
